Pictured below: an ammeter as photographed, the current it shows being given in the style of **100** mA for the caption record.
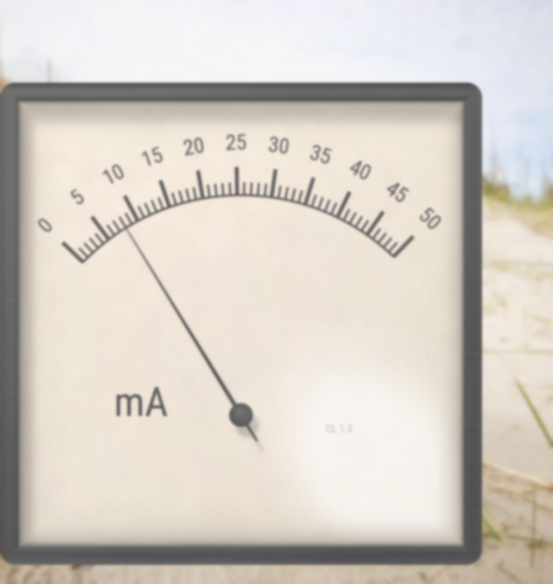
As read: **8** mA
